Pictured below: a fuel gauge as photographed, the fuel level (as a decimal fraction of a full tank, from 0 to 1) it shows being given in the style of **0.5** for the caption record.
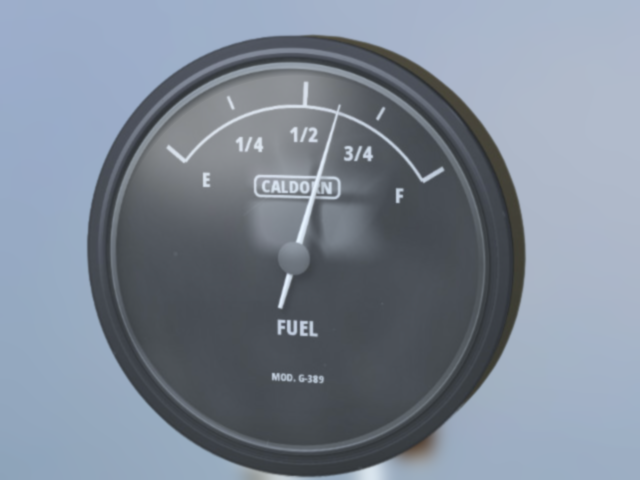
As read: **0.625**
